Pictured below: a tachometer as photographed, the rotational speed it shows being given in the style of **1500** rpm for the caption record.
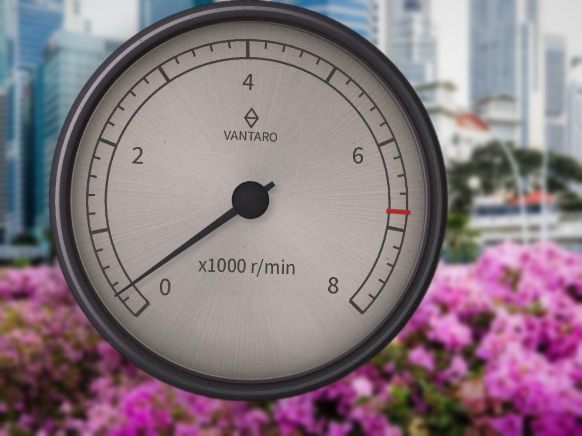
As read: **300** rpm
